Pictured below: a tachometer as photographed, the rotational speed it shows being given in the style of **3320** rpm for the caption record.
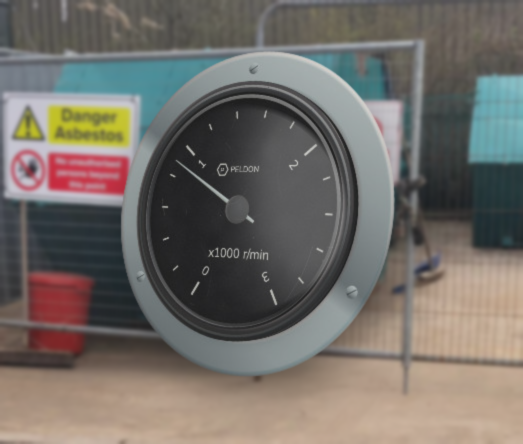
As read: **900** rpm
